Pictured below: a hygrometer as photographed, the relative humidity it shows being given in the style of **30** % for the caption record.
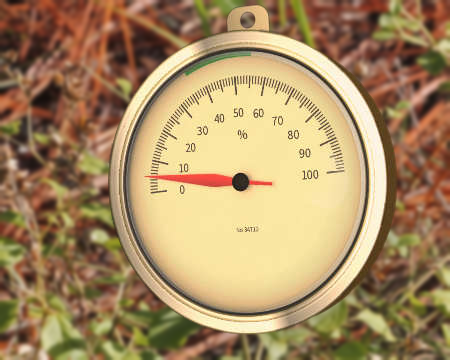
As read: **5** %
